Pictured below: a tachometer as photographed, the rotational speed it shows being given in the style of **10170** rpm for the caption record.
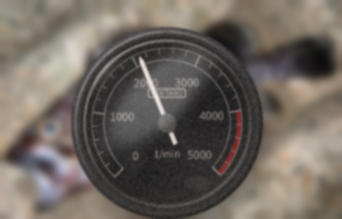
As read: **2100** rpm
